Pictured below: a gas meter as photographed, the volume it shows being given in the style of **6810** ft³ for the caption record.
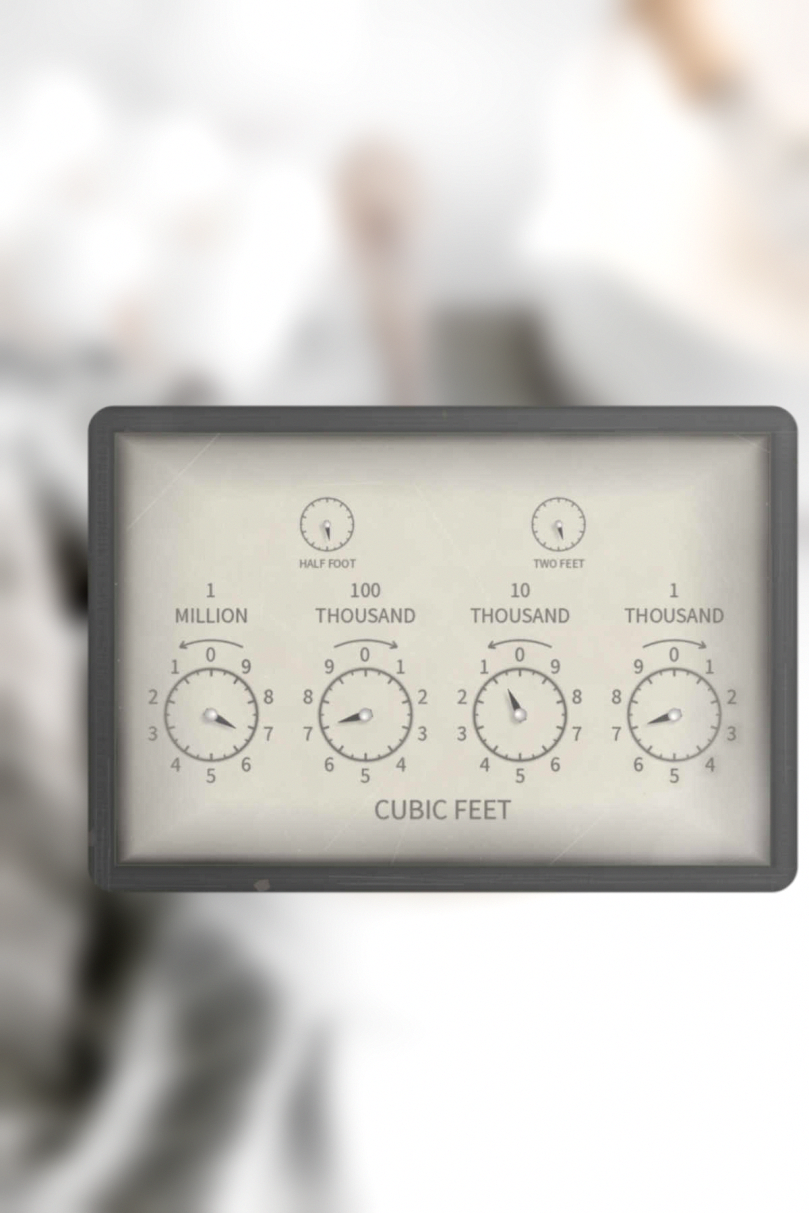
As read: **670700** ft³
